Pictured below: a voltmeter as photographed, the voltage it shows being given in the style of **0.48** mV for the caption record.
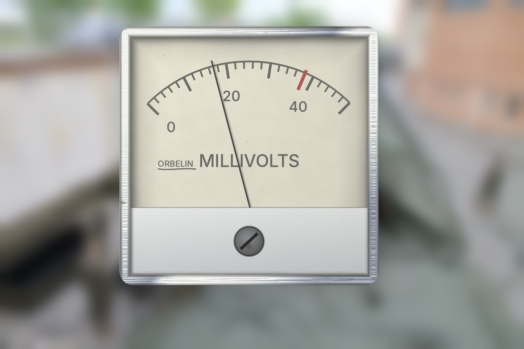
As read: **17** mV
